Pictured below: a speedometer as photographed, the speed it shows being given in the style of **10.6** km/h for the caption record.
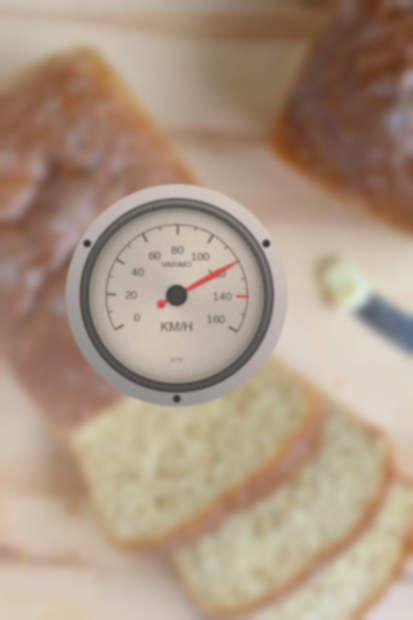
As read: **120** km/h
